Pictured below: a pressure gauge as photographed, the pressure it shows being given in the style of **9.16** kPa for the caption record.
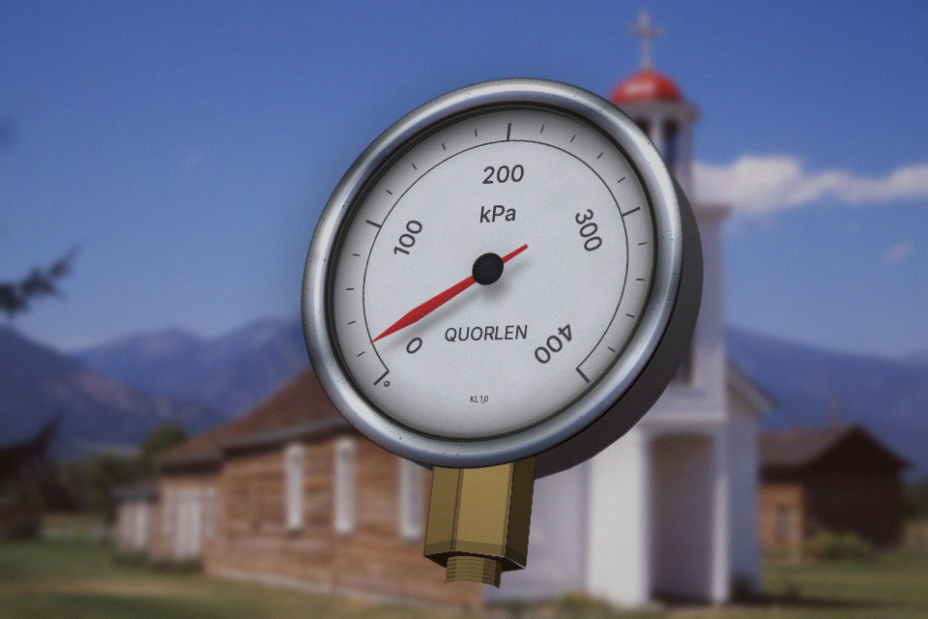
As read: **20** kPa
